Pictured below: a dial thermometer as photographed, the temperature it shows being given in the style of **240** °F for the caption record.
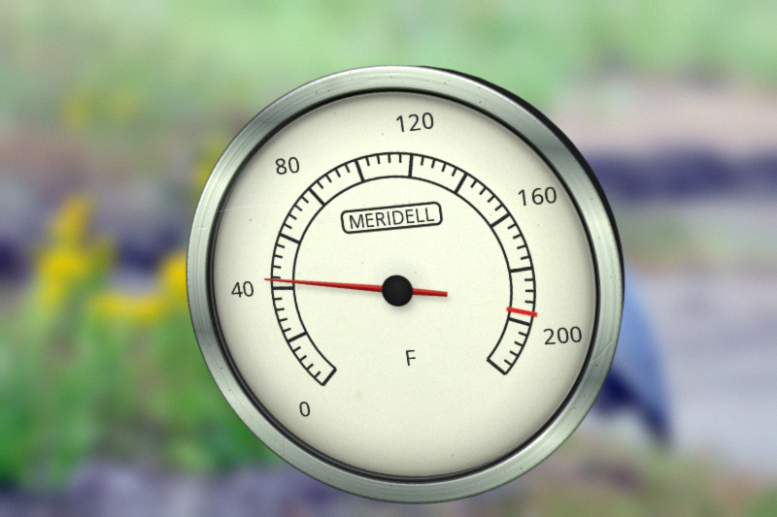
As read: **44** °F
